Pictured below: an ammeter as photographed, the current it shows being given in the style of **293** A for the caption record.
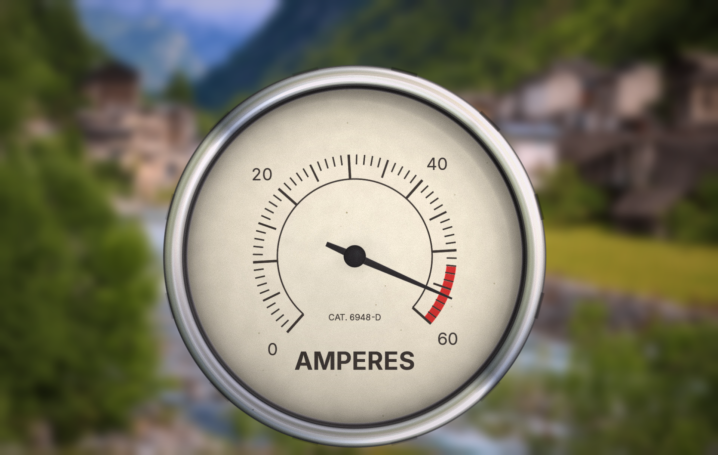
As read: **56** A
